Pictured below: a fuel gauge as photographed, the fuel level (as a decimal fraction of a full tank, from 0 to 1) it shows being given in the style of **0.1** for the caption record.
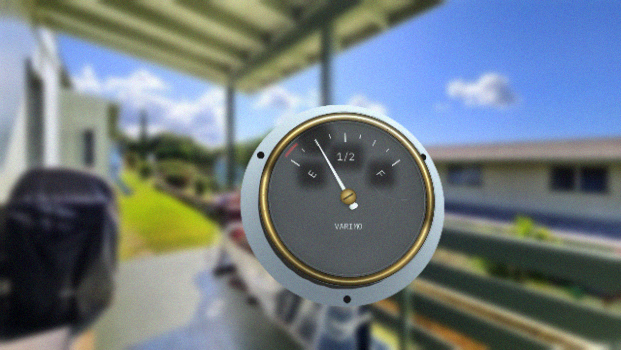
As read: **0.25**
